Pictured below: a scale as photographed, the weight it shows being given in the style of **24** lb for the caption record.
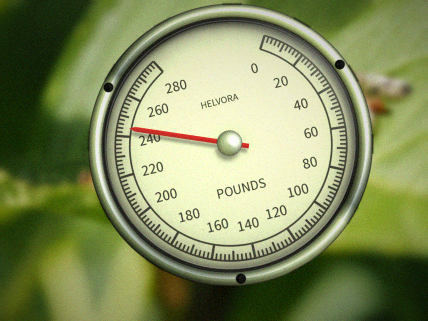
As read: **244** lb
